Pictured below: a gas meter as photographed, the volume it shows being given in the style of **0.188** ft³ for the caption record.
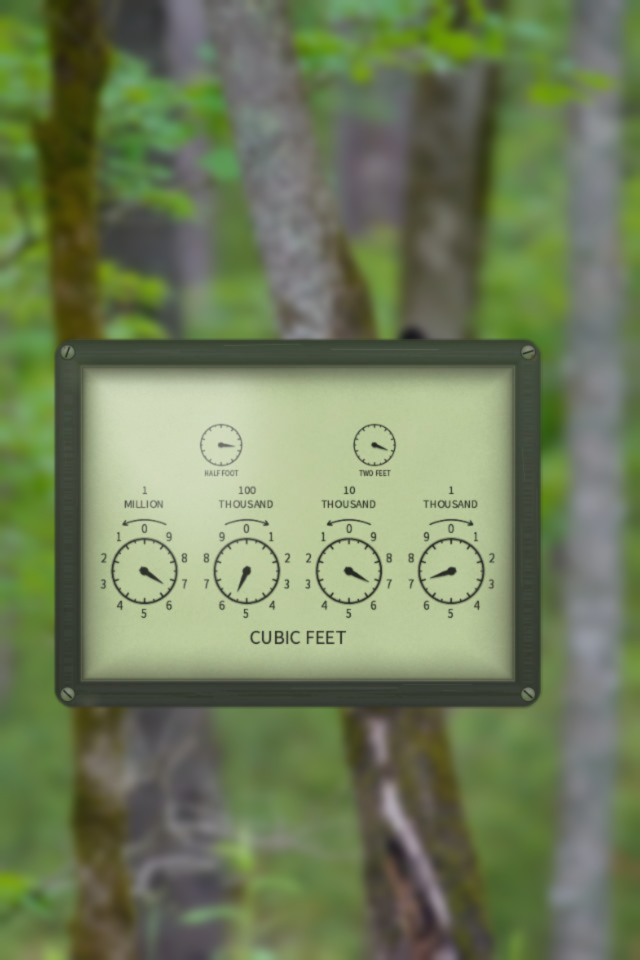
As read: **656700** ft³
